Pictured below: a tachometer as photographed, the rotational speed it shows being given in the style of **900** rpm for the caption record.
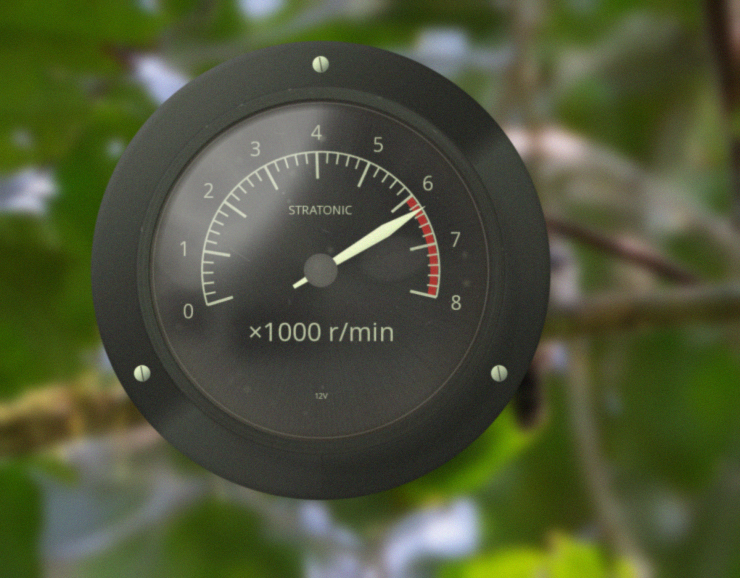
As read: **6300** rpm
